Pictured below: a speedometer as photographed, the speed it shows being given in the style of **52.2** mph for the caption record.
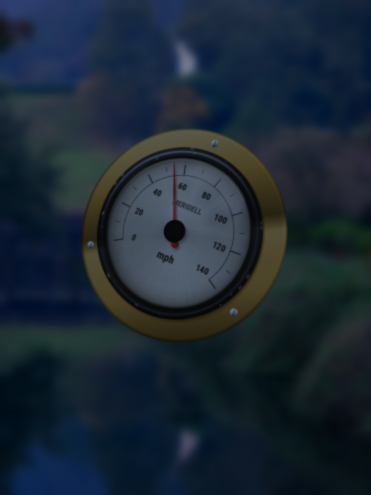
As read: **55** mph
